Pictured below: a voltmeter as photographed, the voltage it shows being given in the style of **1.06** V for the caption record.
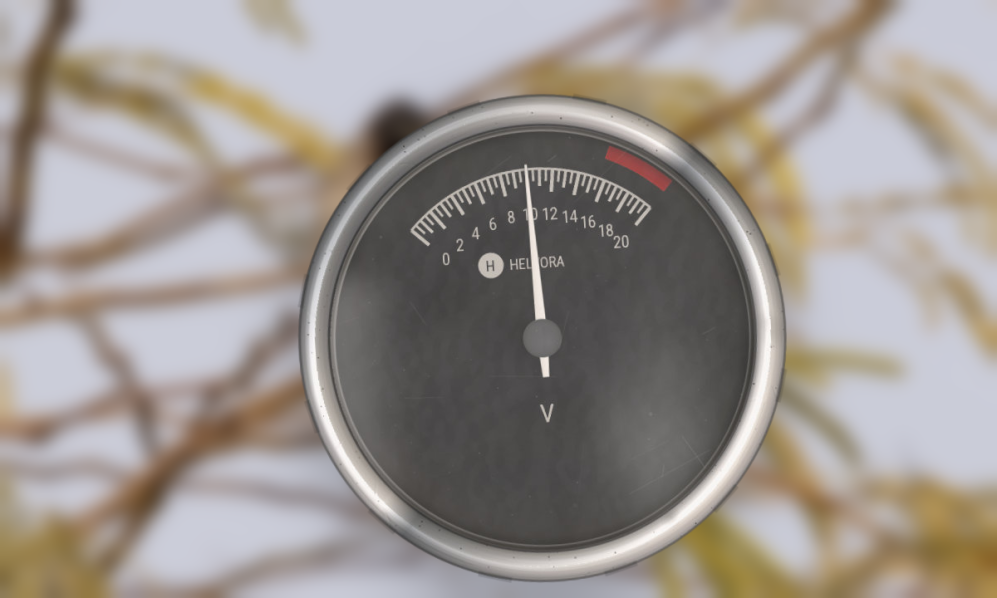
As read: **10** V
